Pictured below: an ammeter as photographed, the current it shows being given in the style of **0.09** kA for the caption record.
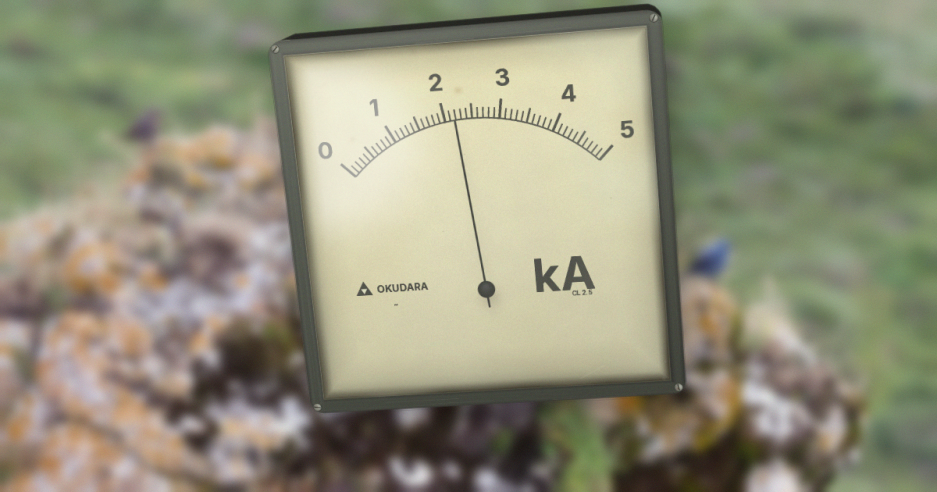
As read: **2.2** kA
